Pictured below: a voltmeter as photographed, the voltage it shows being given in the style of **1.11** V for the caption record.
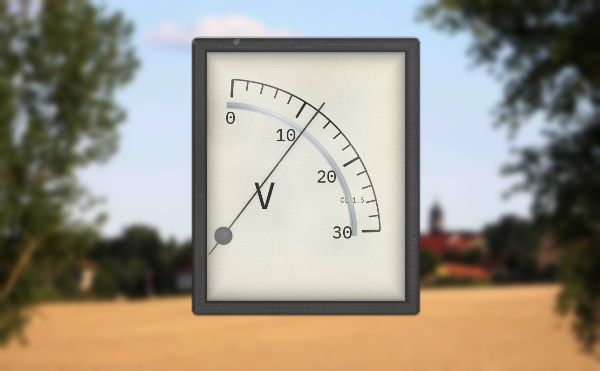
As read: **12** V
